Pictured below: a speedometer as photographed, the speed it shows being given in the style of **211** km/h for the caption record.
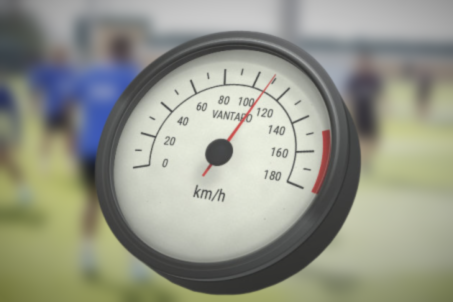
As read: **110** km/h
